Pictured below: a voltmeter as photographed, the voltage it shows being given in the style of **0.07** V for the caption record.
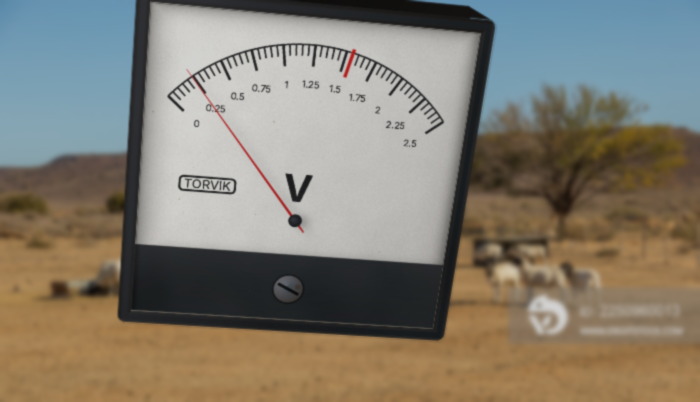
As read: **0.25** V
